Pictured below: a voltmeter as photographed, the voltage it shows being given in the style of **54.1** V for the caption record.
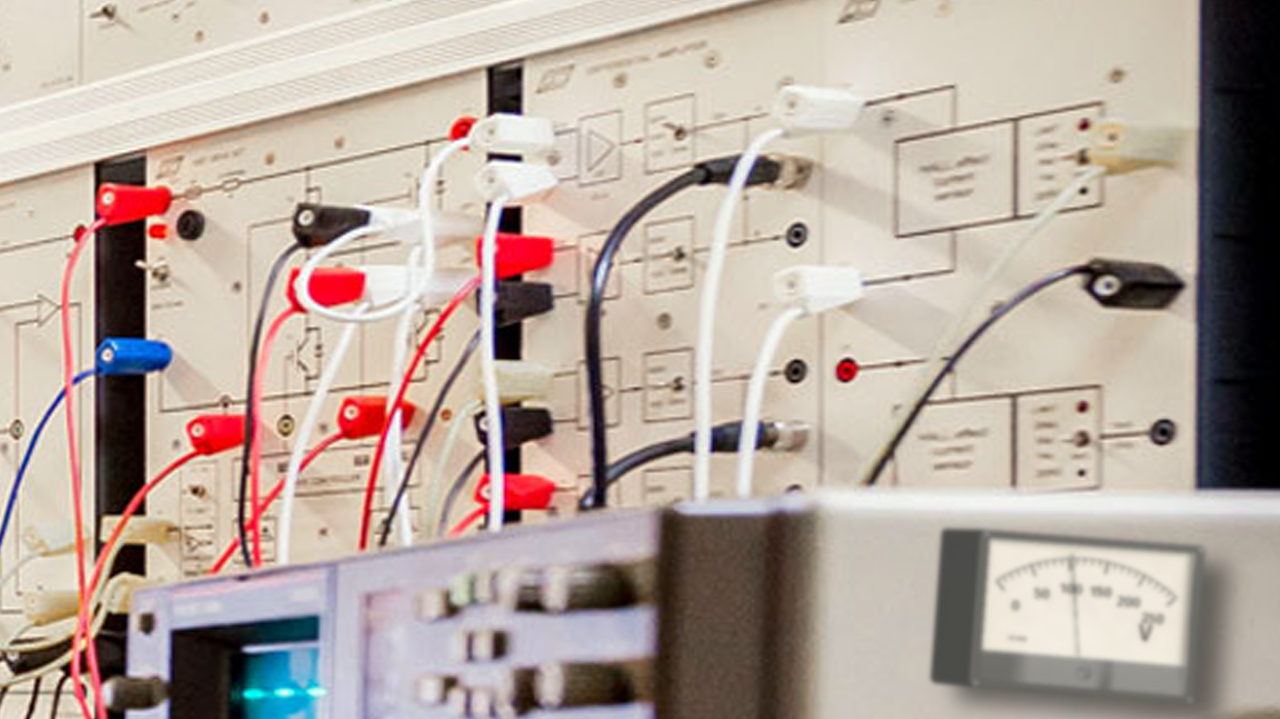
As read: **100** V
